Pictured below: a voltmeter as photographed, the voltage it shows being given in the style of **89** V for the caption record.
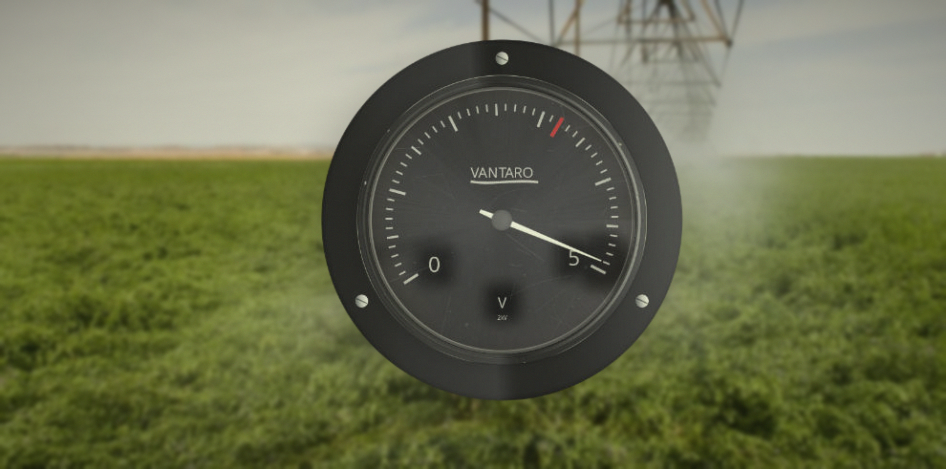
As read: **4.9** V
